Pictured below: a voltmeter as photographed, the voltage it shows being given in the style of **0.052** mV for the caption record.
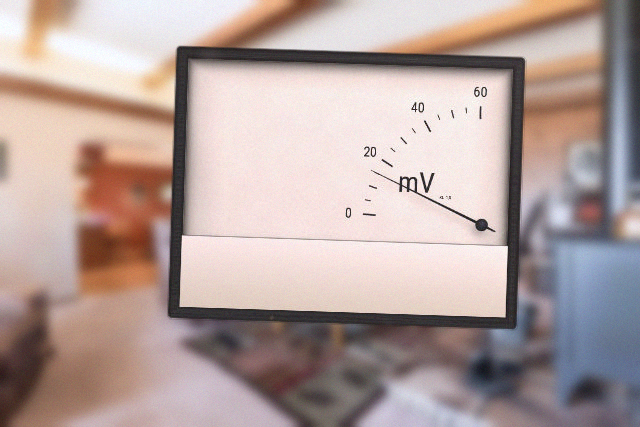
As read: **15** mV
